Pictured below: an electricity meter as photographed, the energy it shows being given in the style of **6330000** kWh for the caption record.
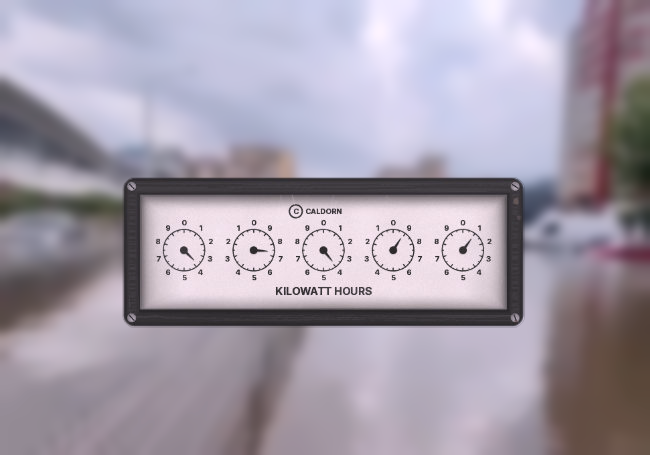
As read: **37391** kWh
